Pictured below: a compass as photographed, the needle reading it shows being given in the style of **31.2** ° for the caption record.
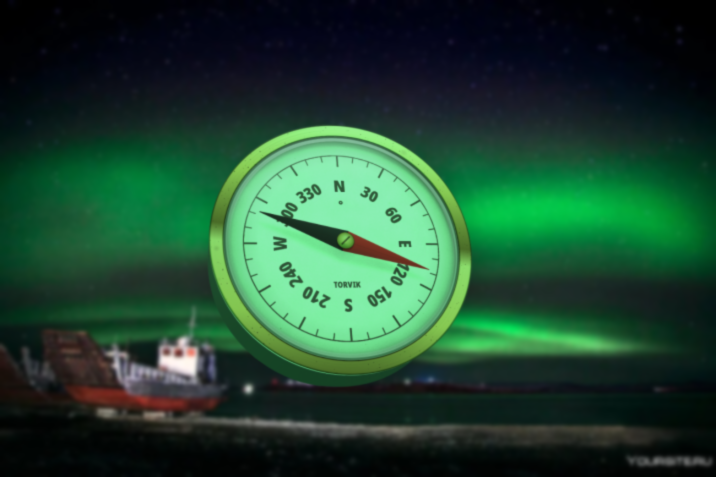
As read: **110** °
